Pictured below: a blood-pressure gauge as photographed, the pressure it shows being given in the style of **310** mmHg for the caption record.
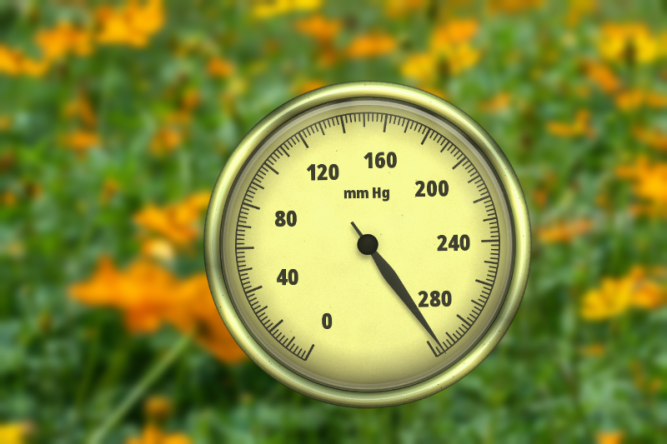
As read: **296** mmHg
